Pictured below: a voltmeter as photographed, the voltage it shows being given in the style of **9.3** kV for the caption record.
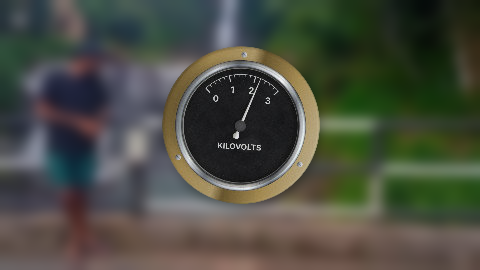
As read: **2.2** kV
